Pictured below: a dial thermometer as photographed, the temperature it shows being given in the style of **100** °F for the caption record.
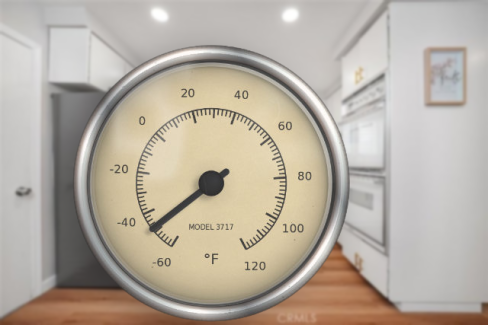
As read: **-48** °F
